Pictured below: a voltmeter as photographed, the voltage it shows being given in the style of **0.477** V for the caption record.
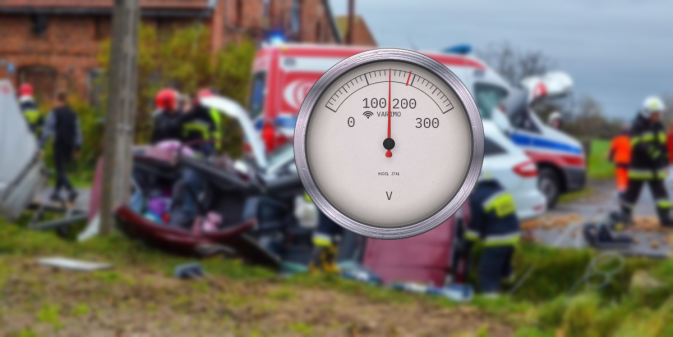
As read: **150** V
